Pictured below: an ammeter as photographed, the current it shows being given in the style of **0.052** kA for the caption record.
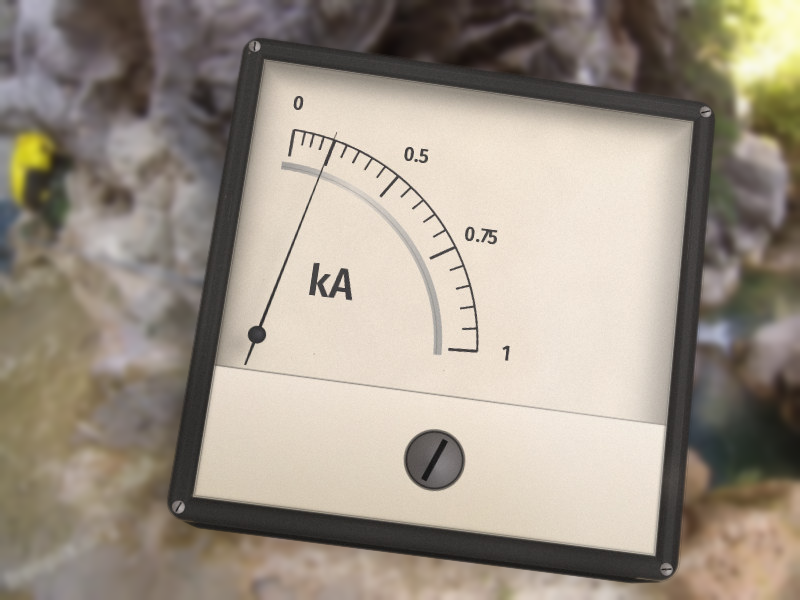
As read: **0.25** kA
